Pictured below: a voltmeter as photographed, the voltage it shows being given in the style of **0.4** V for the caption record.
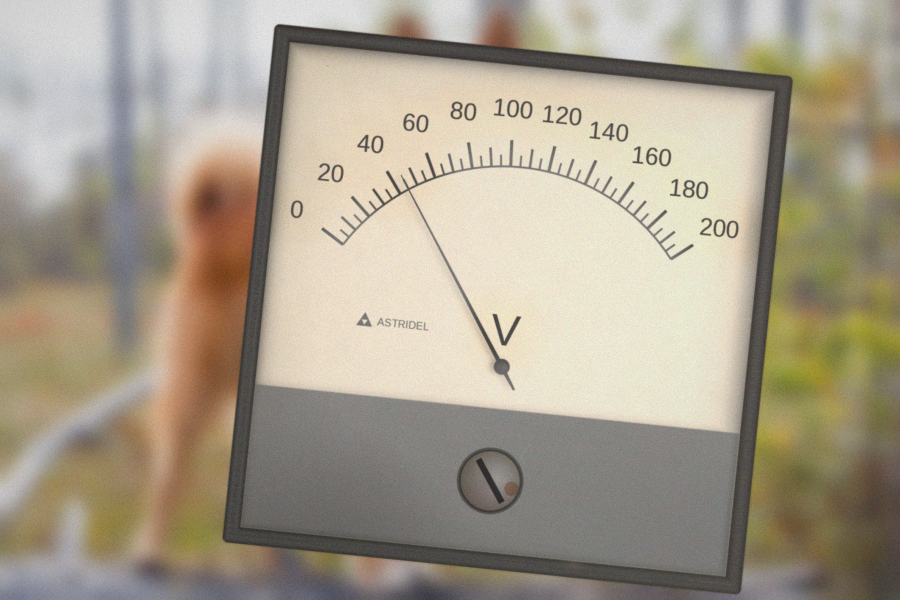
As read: **45** V
